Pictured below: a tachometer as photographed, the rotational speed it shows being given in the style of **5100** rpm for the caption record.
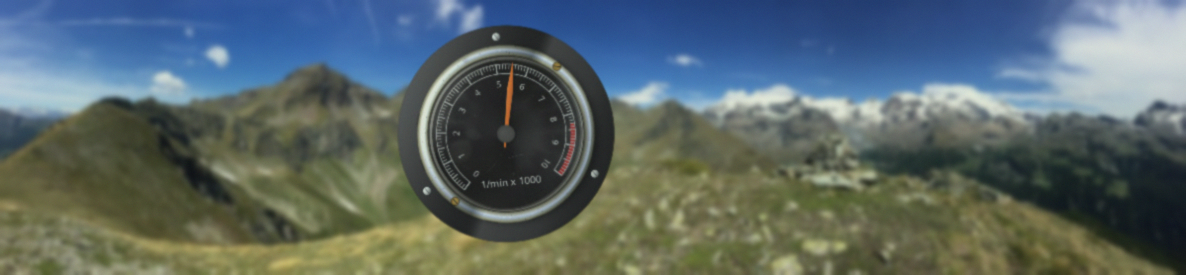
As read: **5500** rpm
